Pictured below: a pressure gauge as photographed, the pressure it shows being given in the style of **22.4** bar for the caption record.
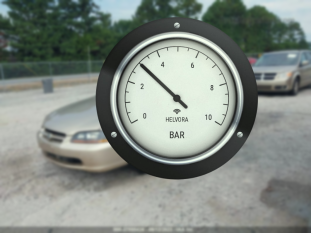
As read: **3** bar
